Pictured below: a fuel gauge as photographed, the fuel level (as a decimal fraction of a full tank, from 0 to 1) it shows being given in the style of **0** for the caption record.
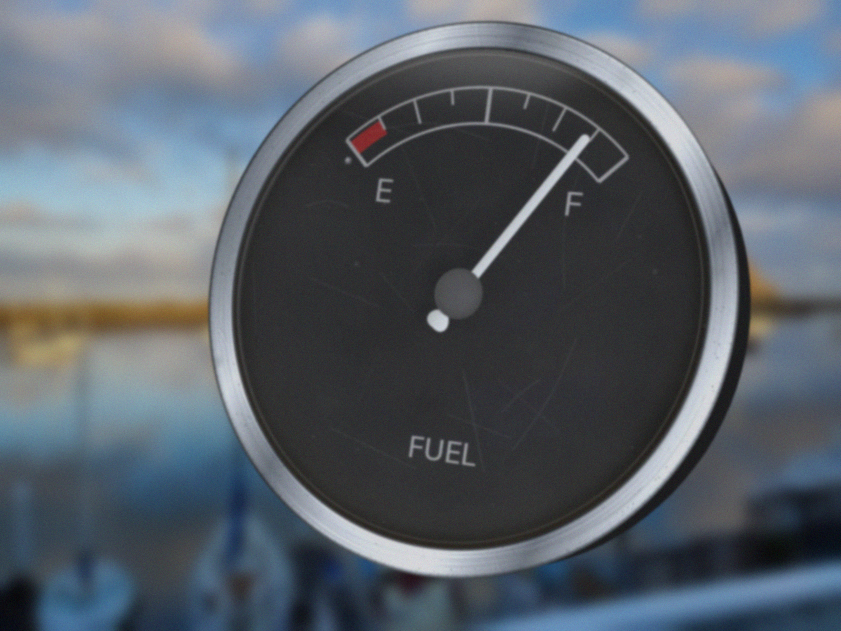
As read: **0.875**
